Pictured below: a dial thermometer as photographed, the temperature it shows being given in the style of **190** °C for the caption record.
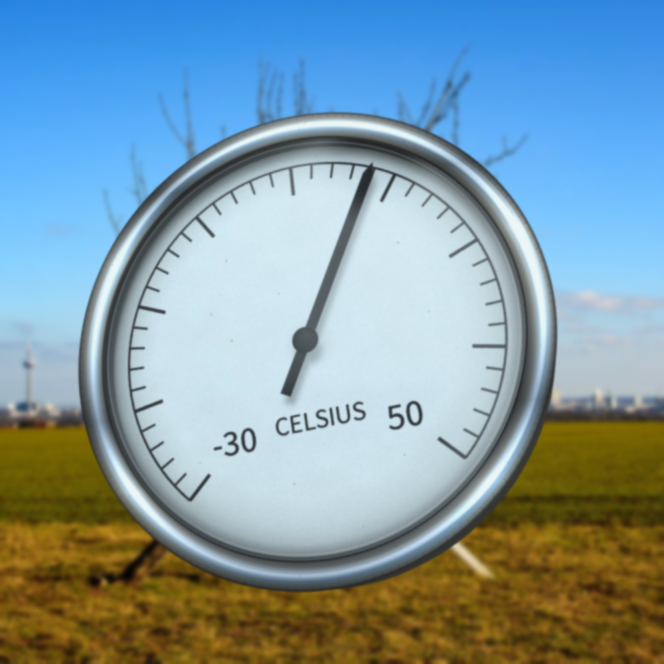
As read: **18** °C
